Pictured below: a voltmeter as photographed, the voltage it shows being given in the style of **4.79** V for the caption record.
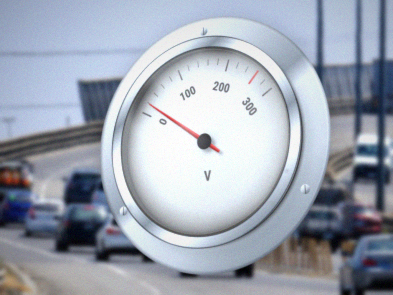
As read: **20** V
